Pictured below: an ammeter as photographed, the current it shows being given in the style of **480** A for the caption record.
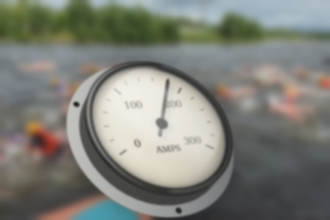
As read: **180** A
